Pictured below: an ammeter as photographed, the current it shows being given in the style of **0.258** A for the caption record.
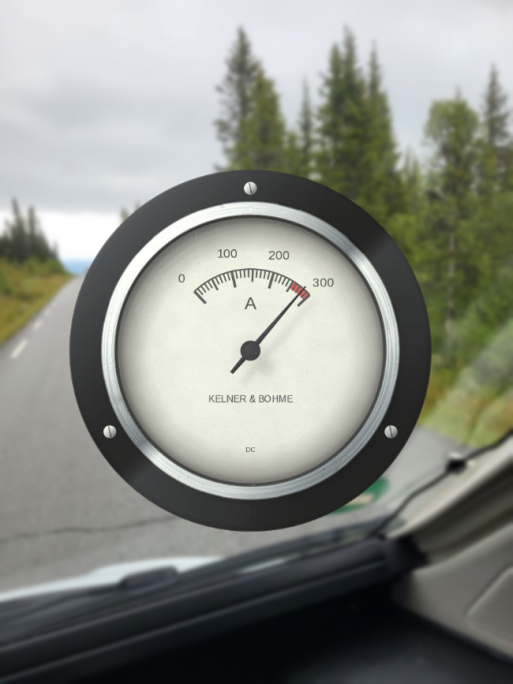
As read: **280** A
